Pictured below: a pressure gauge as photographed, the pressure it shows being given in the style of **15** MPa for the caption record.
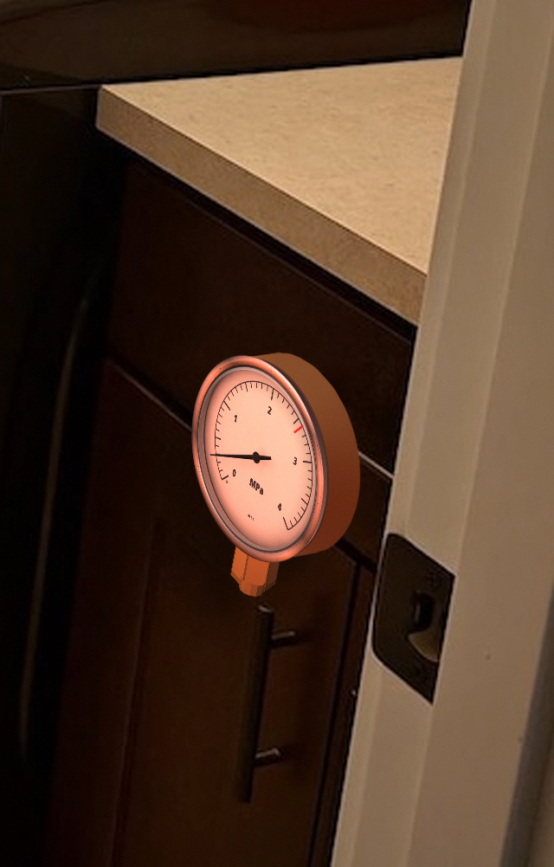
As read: **0.3** MPa
